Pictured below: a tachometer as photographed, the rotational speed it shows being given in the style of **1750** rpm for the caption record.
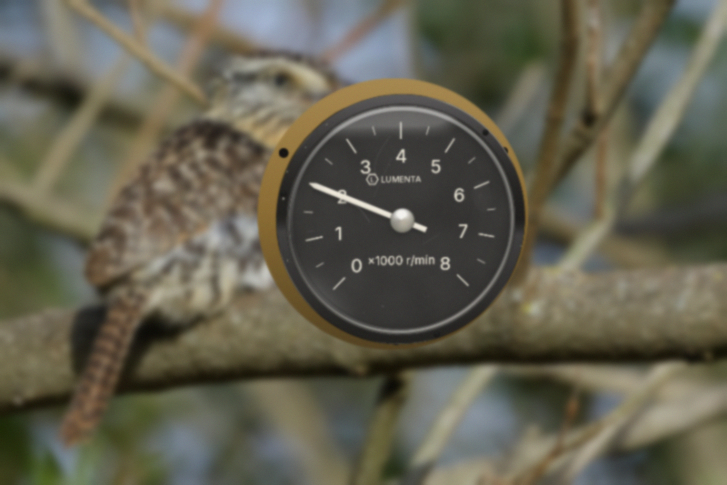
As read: **2000** rpm
